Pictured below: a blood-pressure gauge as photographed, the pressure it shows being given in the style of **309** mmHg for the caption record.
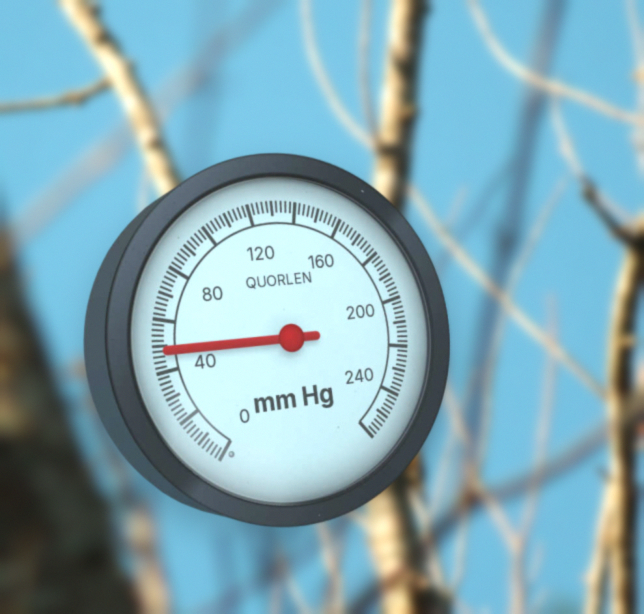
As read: **48** mmHg
